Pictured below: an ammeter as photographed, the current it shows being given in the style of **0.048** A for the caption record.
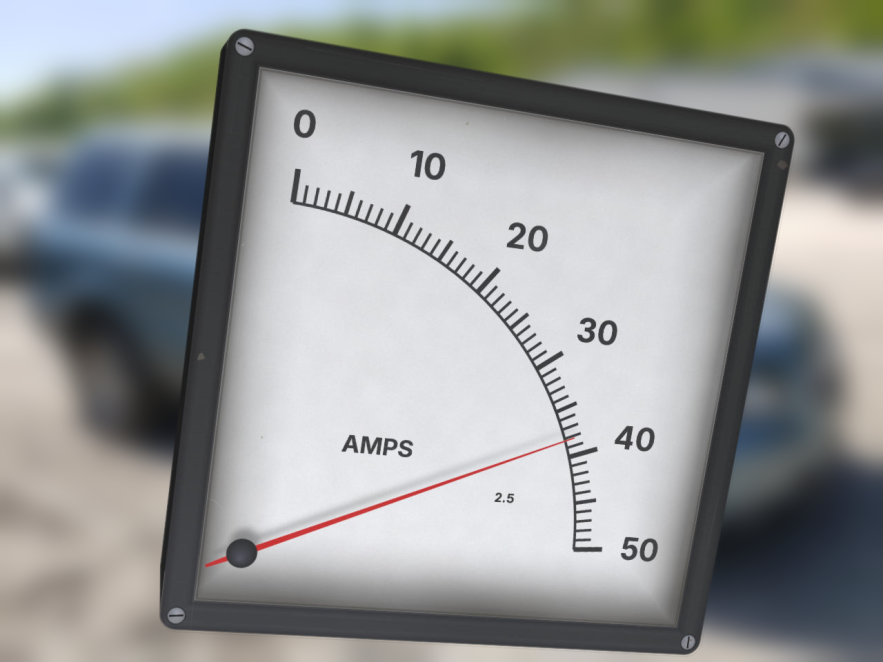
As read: **38** A
